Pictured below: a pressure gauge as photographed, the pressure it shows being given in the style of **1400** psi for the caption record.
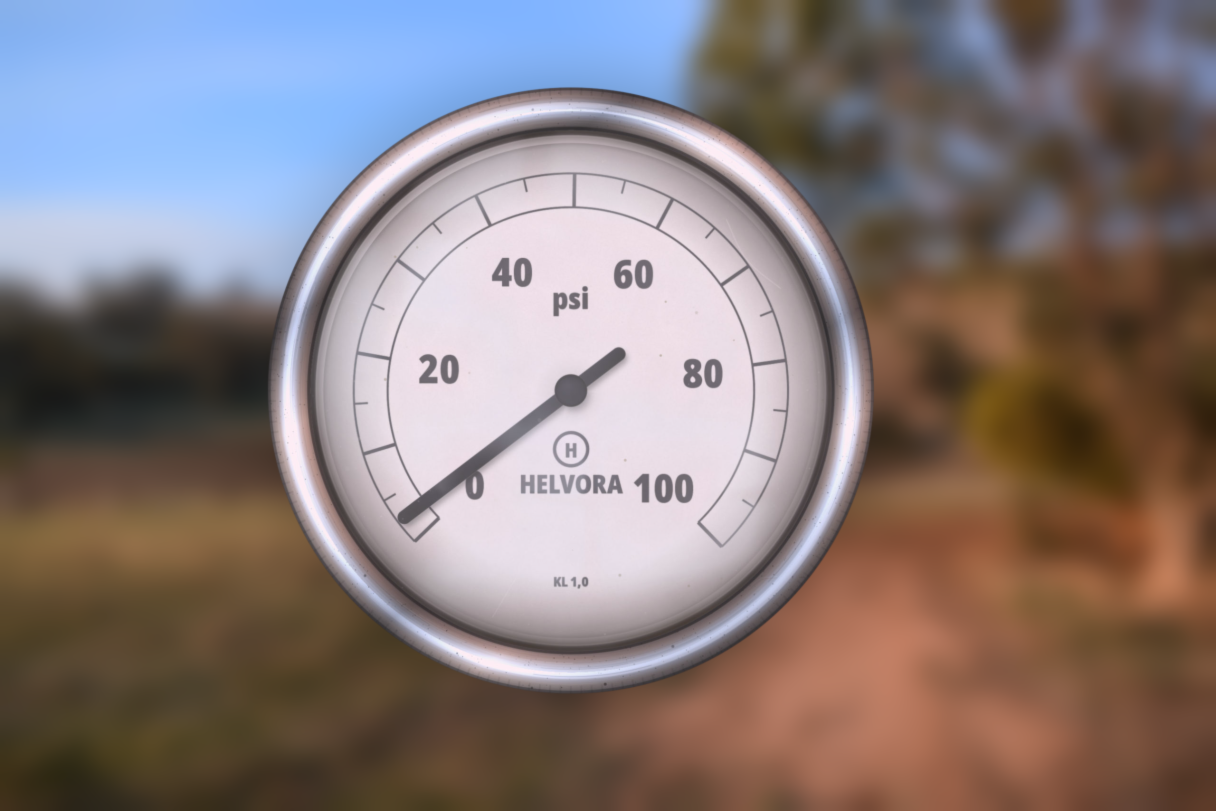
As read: **2.5** psi
